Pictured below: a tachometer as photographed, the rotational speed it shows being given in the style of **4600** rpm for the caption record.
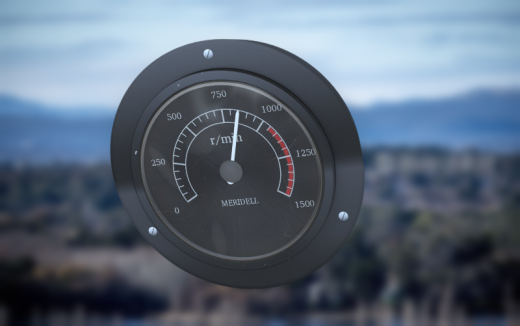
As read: **850** rpm
